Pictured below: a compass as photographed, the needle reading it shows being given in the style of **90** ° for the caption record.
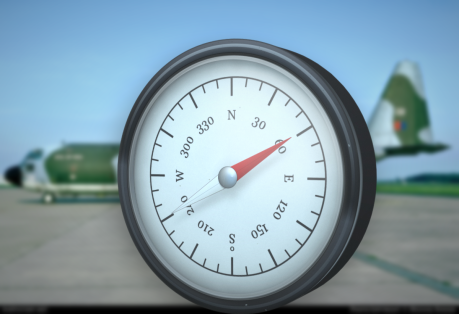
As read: **60** °
